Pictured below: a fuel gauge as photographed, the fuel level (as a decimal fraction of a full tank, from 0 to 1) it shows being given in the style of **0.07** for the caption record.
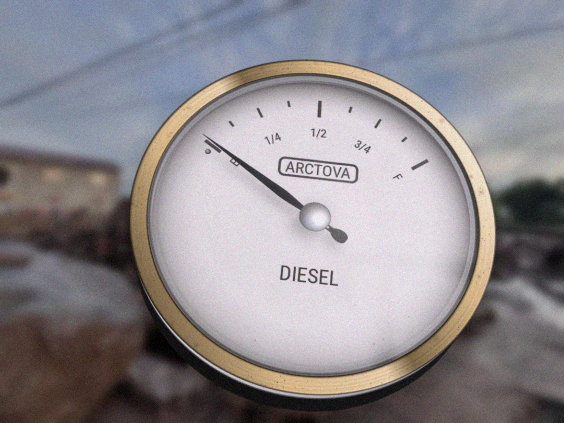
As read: **0**
